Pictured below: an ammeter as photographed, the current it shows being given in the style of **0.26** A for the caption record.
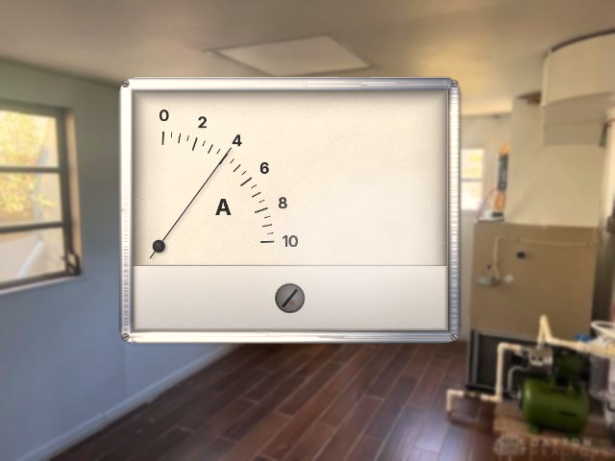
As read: **4** A
